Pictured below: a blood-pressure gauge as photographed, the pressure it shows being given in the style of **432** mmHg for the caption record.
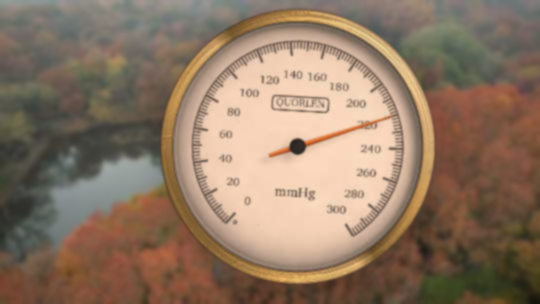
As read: **220** mmHg
